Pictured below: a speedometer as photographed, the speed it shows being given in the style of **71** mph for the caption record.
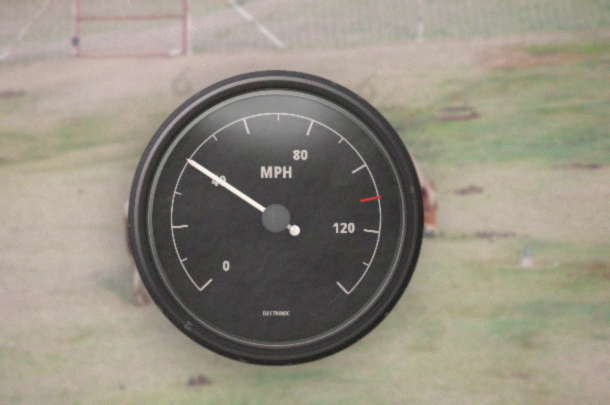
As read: **40** mph
